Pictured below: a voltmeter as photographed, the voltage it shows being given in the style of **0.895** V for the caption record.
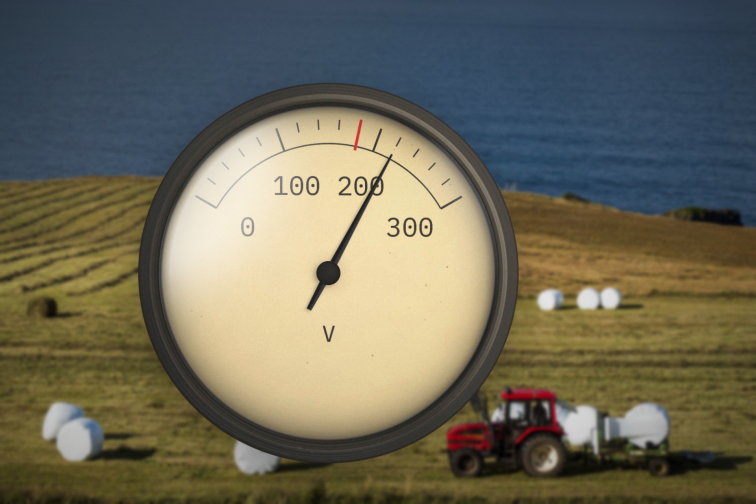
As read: **220** V
